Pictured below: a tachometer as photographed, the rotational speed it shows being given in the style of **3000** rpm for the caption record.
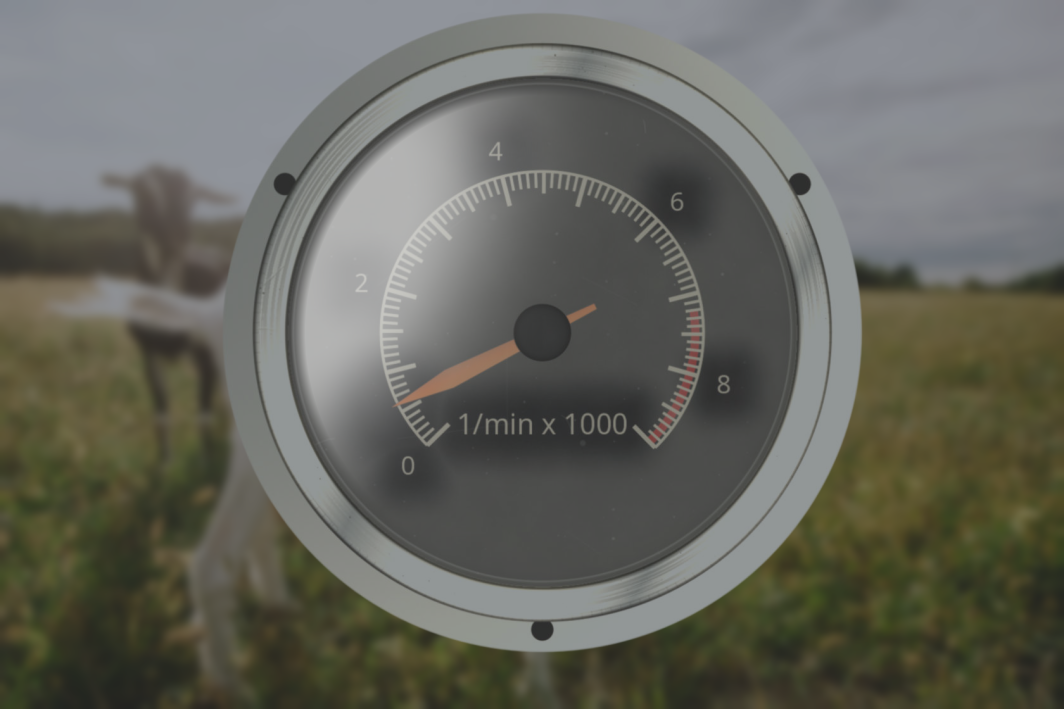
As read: **600** rpm
